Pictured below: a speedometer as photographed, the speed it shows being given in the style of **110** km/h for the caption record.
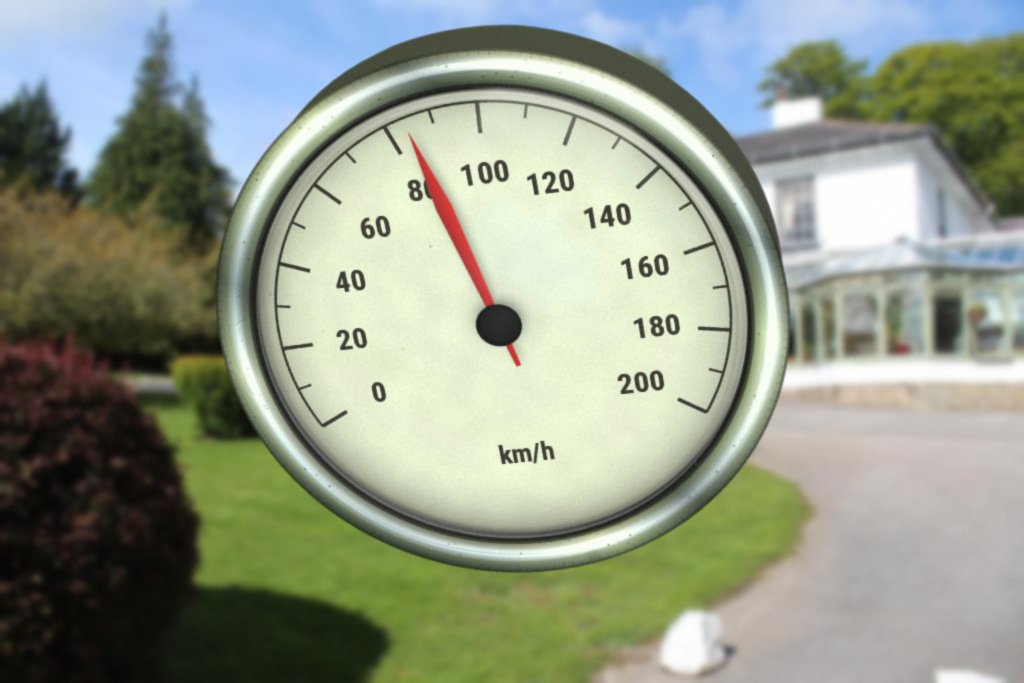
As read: **85** km/h
